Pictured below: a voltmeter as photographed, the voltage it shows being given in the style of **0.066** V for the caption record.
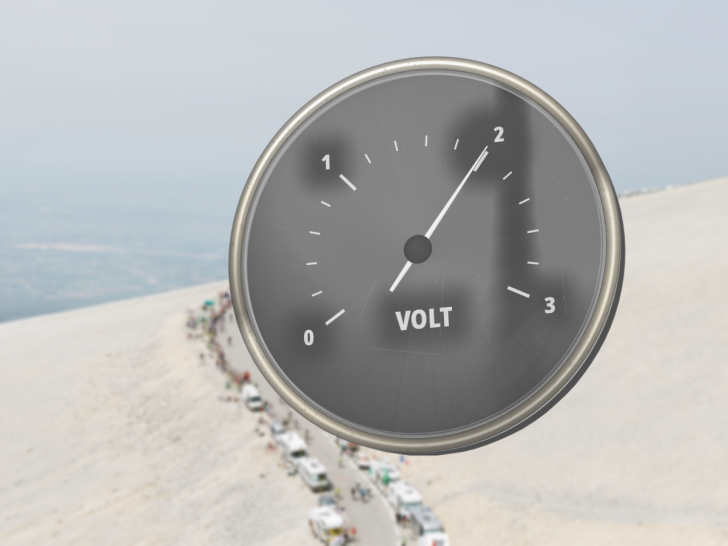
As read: **2** V
